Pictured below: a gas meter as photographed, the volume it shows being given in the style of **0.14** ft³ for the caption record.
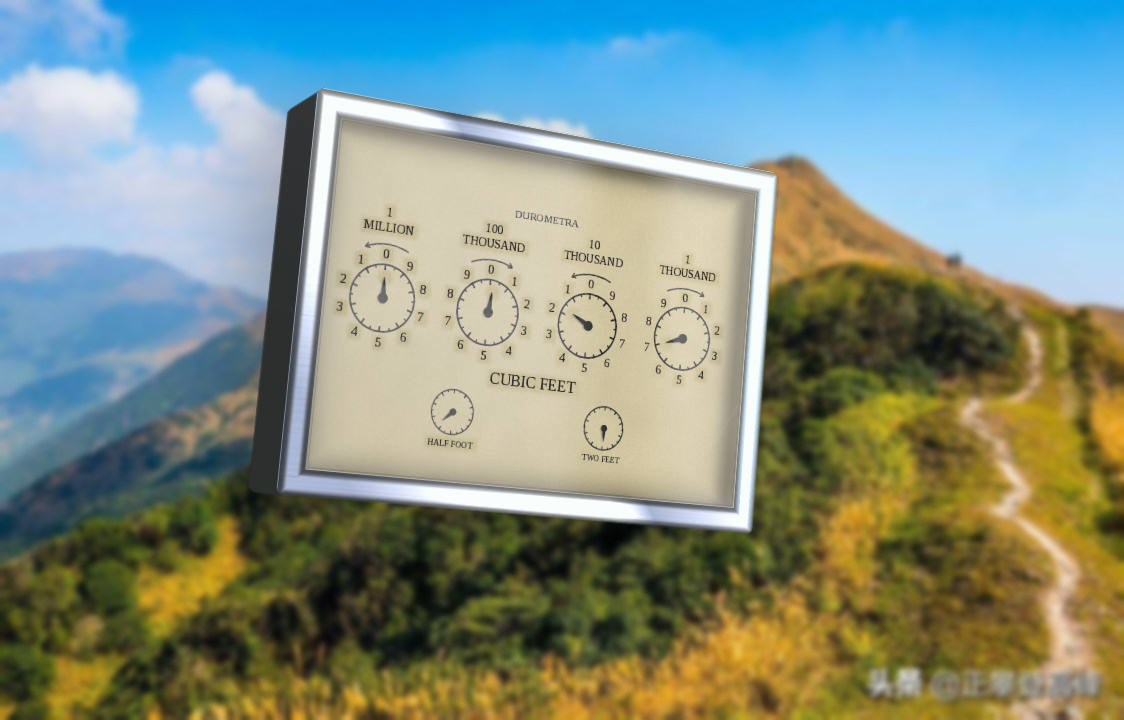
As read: **1700** ft³
